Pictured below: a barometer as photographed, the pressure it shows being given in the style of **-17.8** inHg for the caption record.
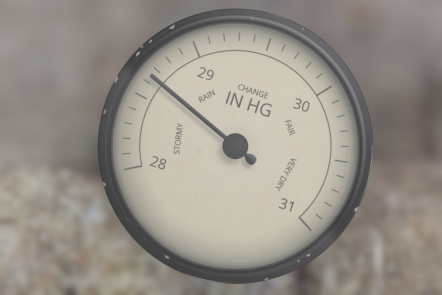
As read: **28.65** inHg
